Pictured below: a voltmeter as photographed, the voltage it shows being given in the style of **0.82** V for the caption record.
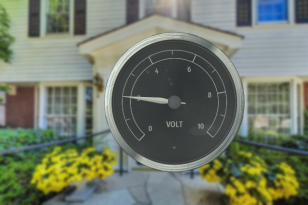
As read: **2** V
